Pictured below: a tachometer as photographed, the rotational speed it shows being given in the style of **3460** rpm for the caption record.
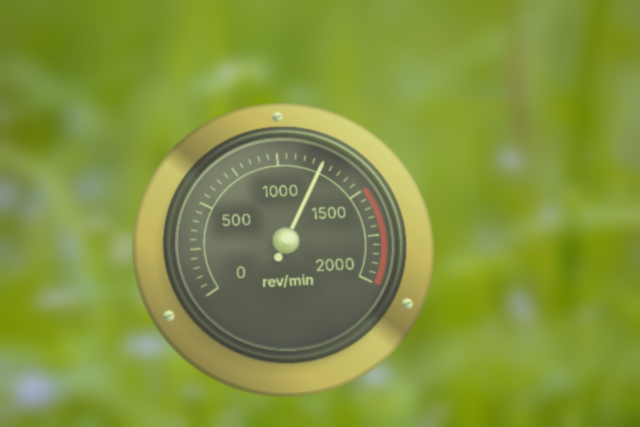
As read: **1250** rpm
